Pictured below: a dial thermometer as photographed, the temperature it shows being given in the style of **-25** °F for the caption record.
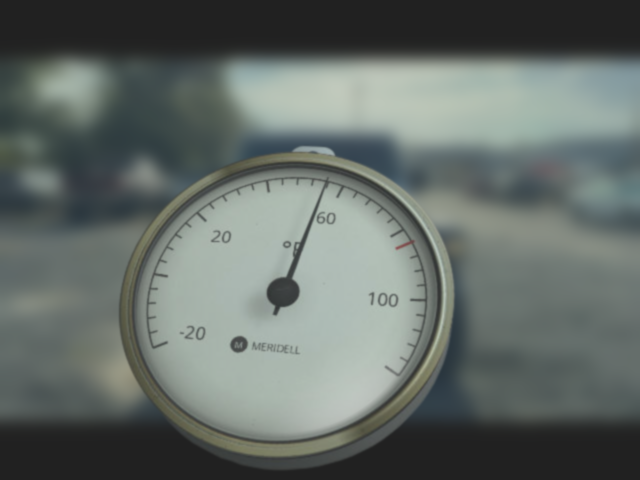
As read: **56** °F
